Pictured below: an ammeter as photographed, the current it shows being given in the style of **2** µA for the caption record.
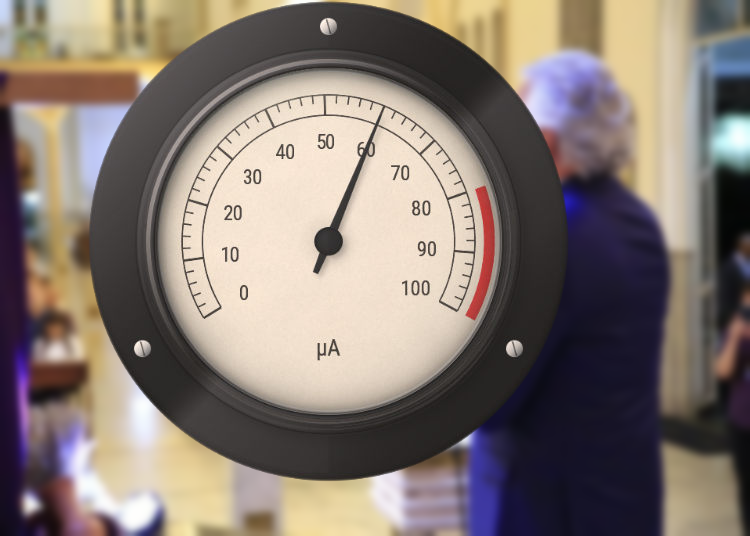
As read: **60** µA
